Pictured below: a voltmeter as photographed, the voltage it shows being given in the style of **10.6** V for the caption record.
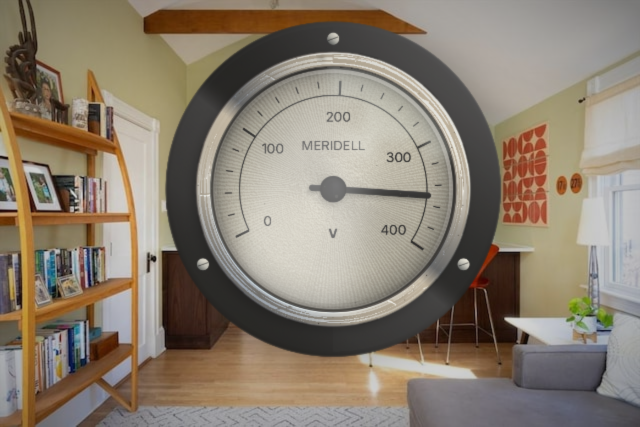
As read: **350** V
